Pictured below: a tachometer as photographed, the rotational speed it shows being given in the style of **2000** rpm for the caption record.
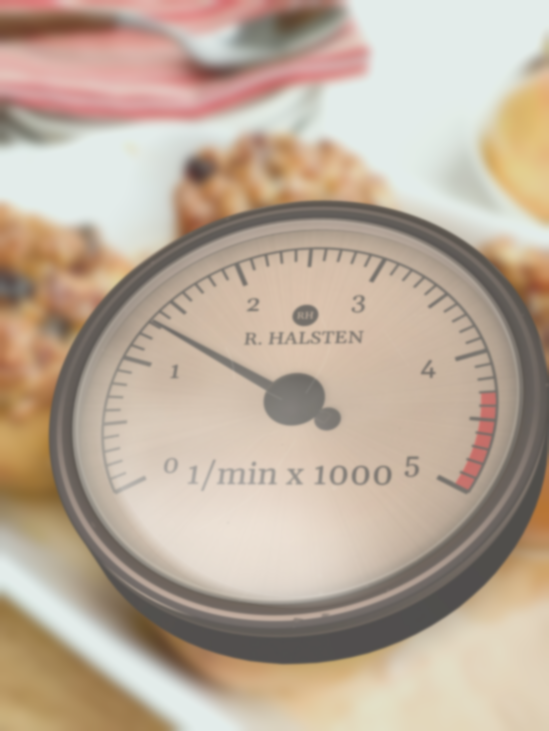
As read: **1300** rpm
